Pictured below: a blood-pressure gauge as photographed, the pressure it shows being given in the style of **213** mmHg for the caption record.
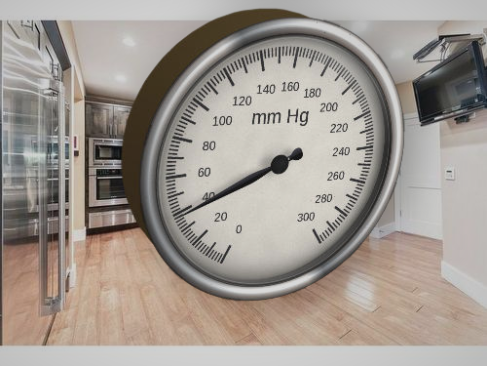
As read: **40** mmHg
